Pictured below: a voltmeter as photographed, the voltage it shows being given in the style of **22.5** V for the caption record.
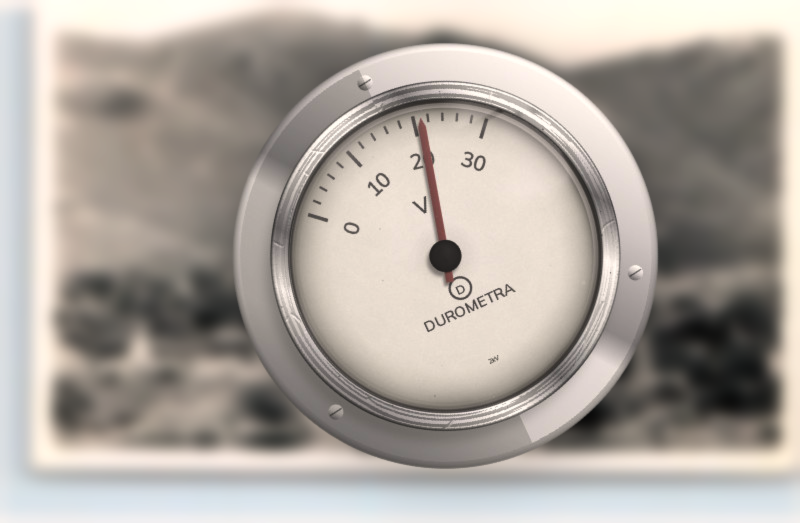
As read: **21** V
